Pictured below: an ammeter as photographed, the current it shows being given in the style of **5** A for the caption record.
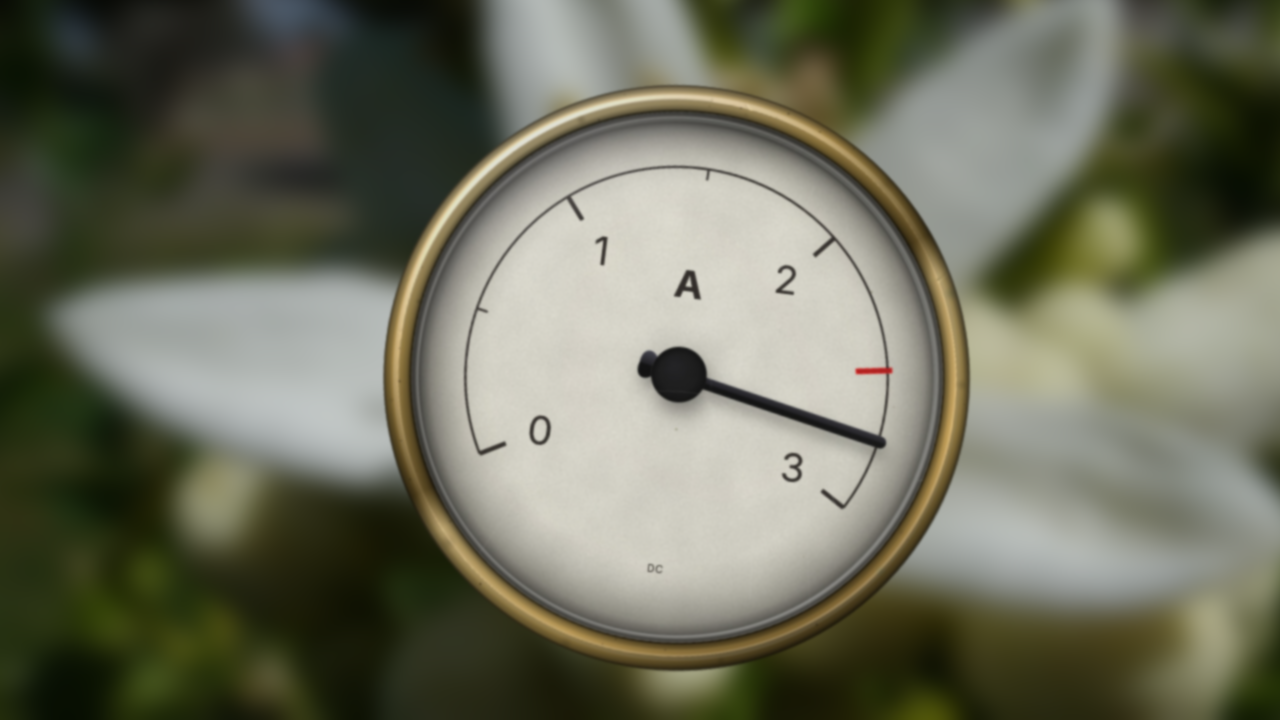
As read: **2.75** A
